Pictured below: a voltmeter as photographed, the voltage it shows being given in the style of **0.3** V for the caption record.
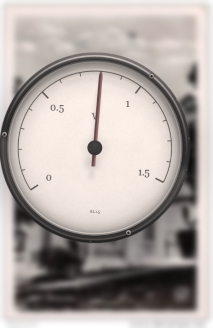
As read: **0.8** V
